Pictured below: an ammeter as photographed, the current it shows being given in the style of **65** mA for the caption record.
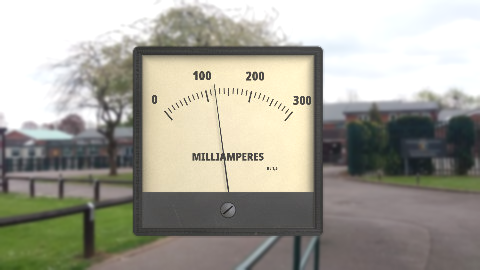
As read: **120** mA
